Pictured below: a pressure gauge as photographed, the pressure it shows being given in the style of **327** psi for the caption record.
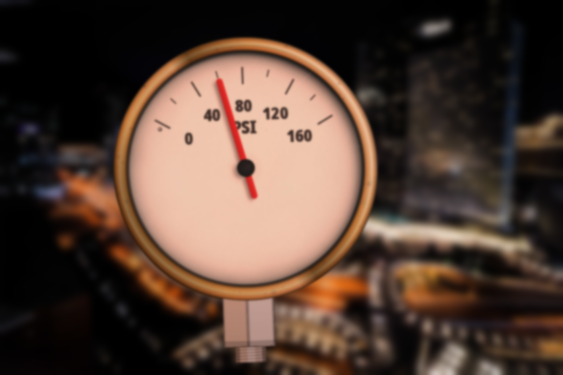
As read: **60** psi
